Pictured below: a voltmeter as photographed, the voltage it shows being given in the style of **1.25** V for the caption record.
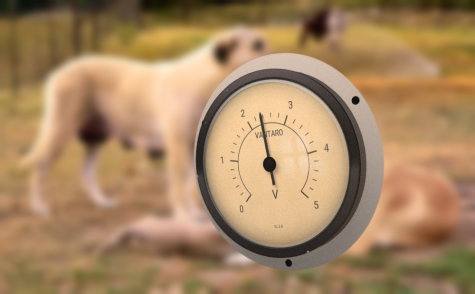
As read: **2.4** V
